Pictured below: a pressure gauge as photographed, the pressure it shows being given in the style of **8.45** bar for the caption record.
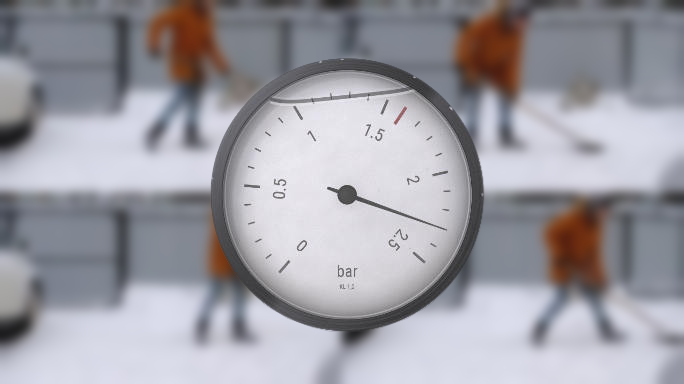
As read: **2.3** bar
